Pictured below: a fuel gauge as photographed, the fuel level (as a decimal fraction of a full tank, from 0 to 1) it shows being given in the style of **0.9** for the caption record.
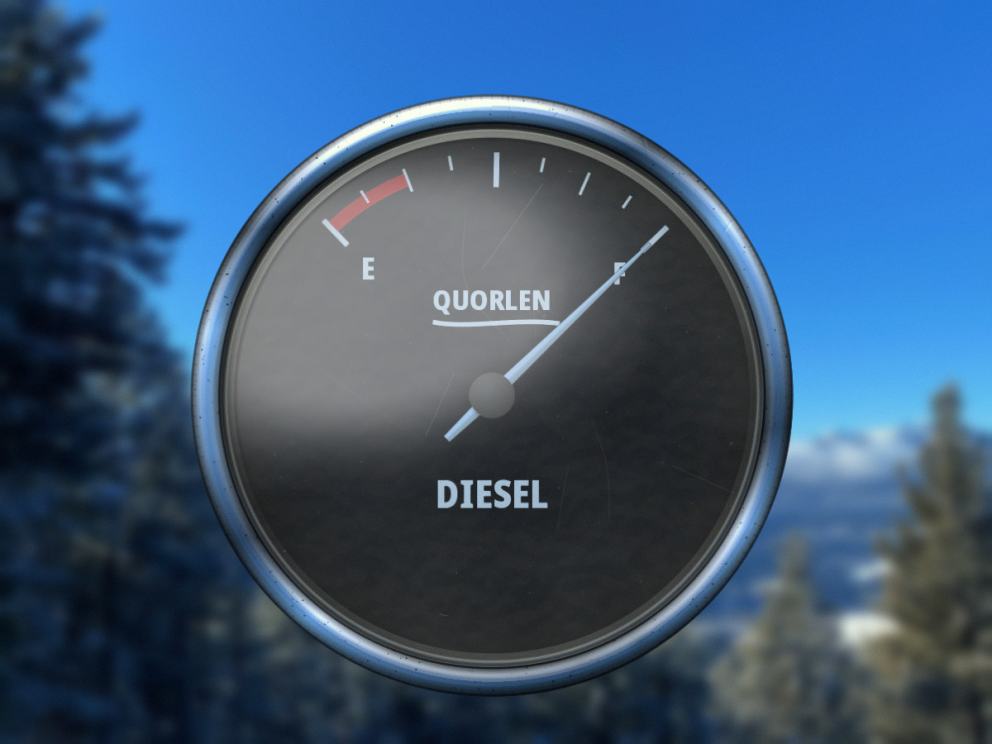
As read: **1**
